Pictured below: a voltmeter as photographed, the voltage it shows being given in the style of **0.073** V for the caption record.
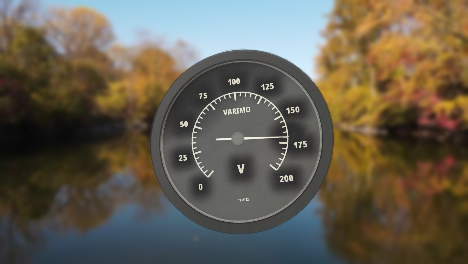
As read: **170** V
